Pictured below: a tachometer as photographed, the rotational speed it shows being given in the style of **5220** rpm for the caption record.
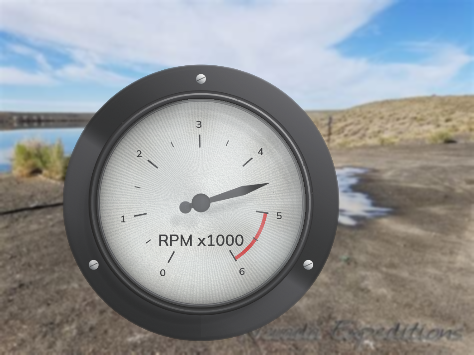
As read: **4500** rpm
